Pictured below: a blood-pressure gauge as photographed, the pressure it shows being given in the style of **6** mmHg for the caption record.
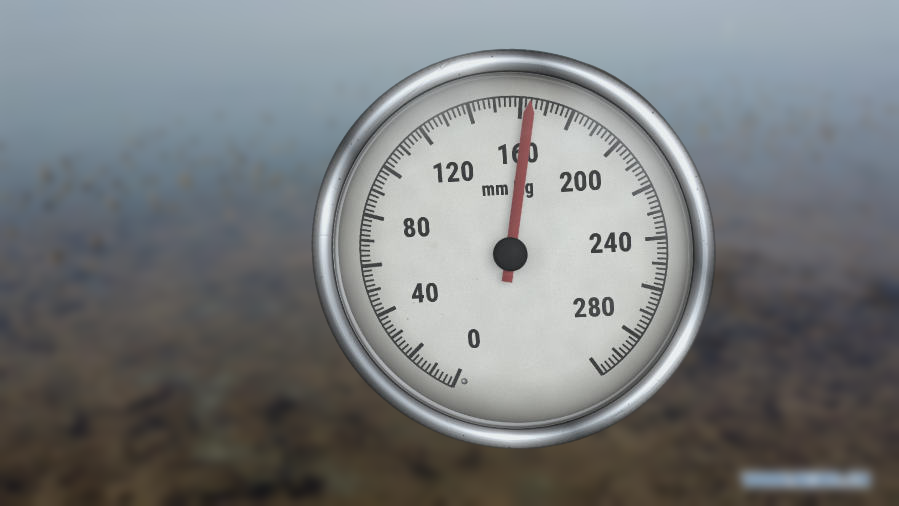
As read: **164** mmHg
